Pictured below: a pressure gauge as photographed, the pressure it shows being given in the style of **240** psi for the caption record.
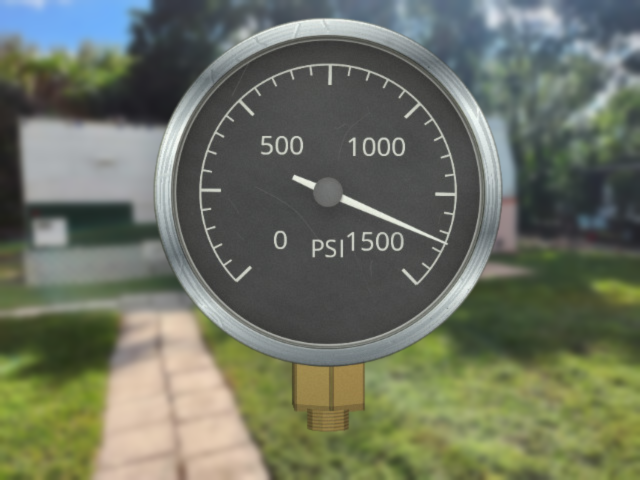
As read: **1375** psi
